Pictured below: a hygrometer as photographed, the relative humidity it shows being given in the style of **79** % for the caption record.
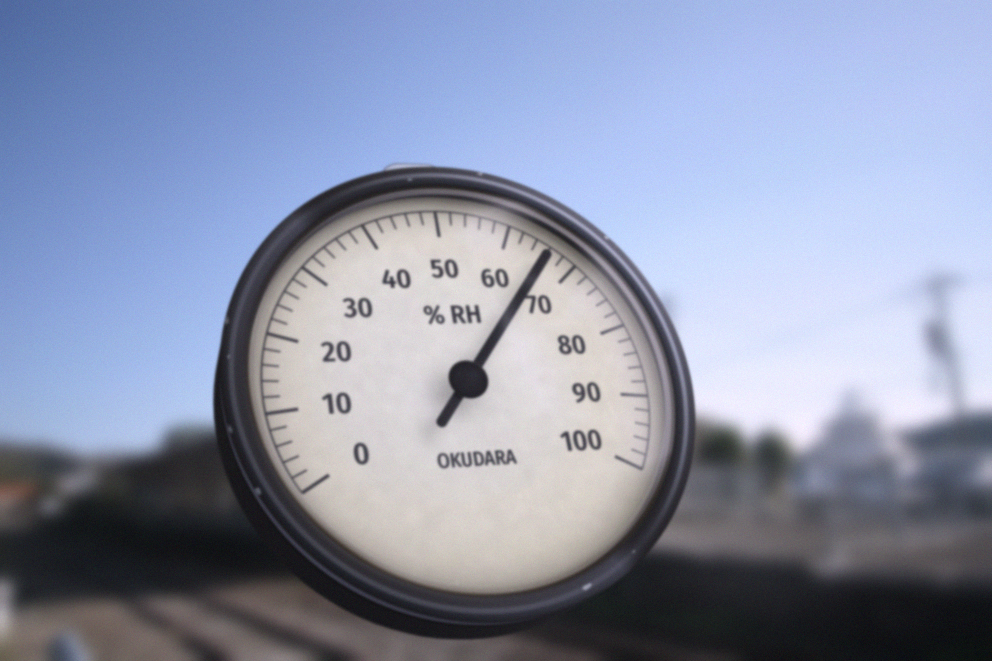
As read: **66** %
